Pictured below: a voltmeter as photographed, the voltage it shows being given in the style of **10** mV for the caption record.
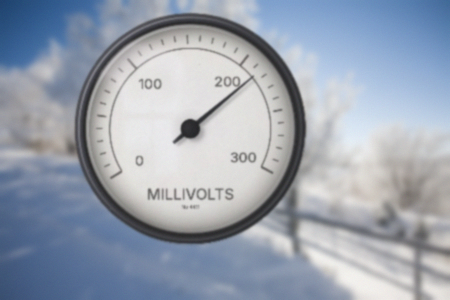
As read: **215** mV
